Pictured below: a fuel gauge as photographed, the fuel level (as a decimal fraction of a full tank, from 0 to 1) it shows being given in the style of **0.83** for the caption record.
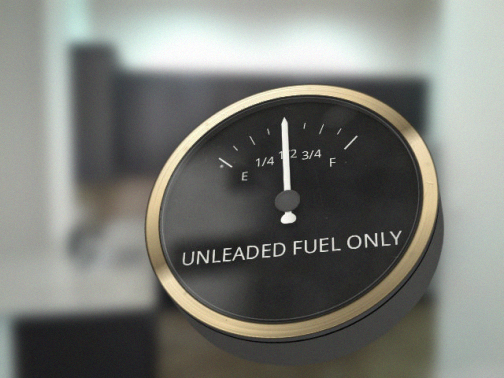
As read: **0.5**
